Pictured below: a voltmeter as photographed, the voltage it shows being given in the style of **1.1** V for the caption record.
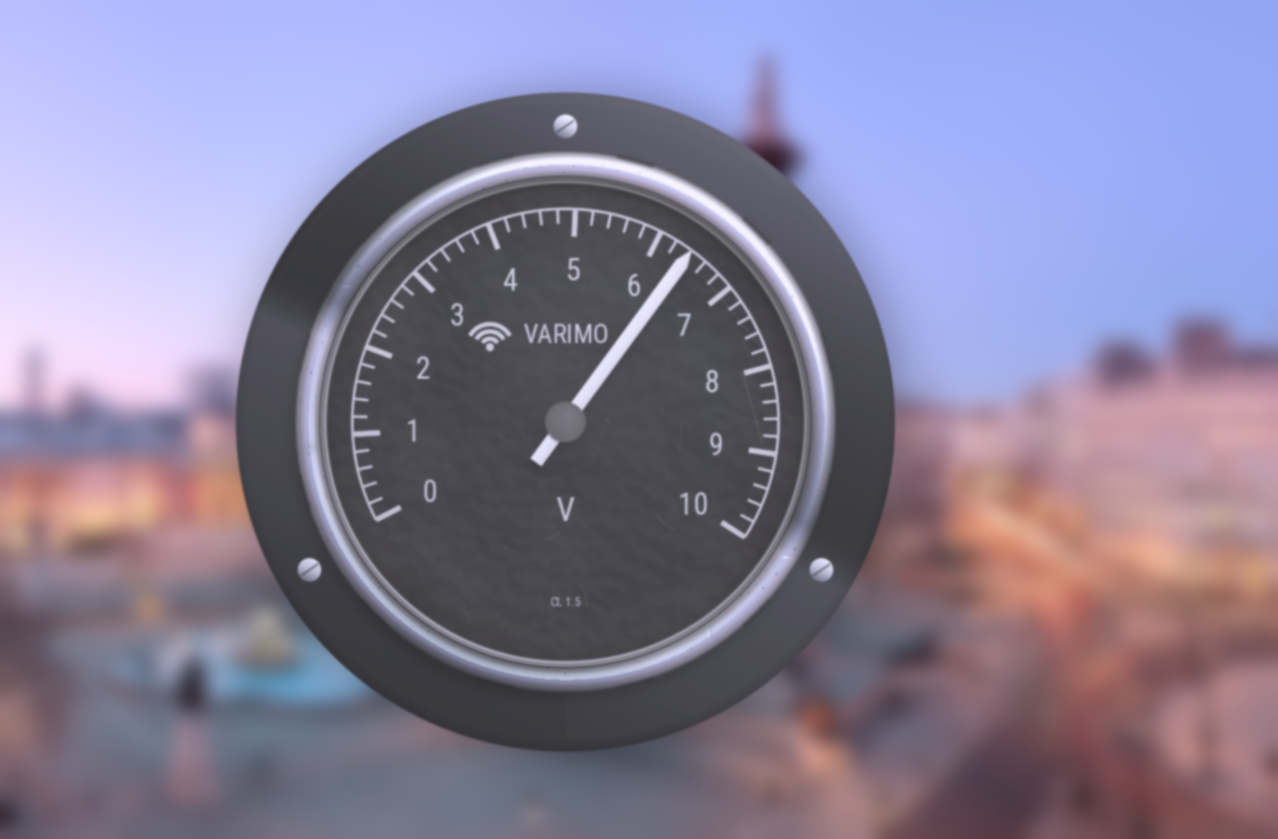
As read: **6.4** V
